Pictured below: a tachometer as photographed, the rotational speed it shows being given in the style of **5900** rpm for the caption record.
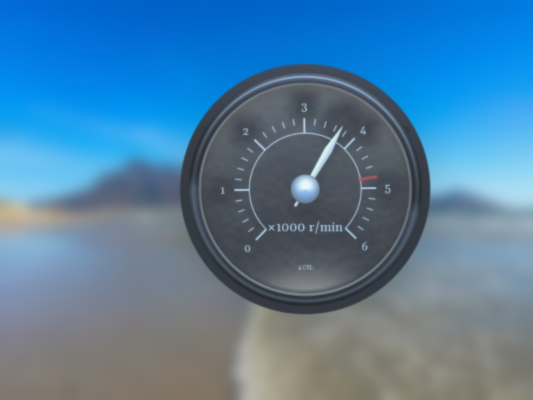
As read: **3700** rpm
